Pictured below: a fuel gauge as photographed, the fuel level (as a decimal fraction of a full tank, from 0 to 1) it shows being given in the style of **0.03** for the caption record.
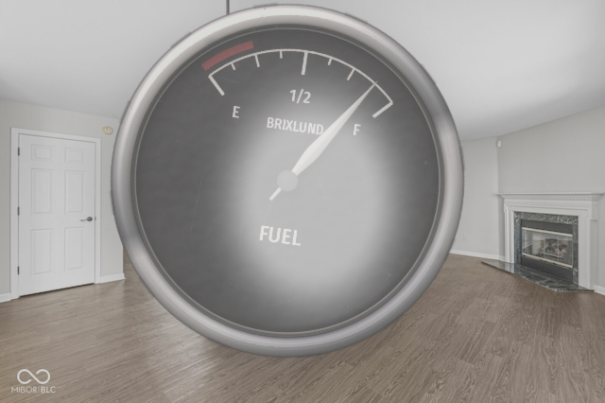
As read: **0.875**
